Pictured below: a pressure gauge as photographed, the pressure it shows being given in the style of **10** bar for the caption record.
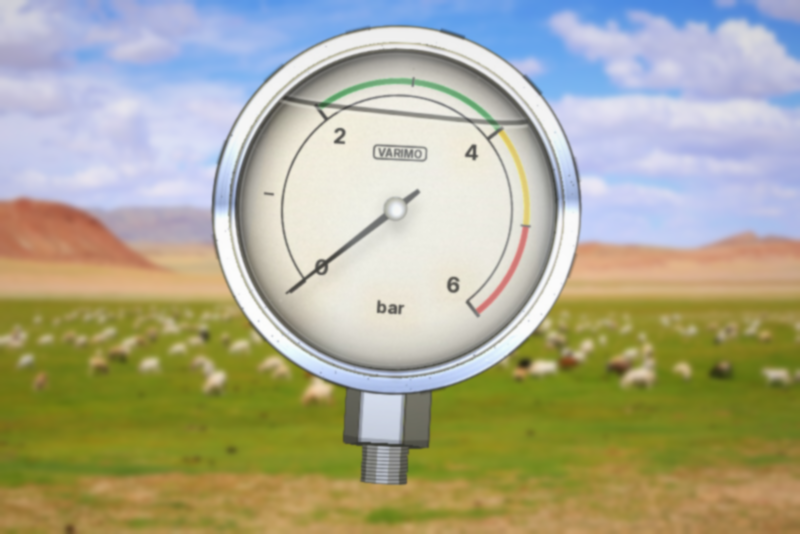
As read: **0** bar
